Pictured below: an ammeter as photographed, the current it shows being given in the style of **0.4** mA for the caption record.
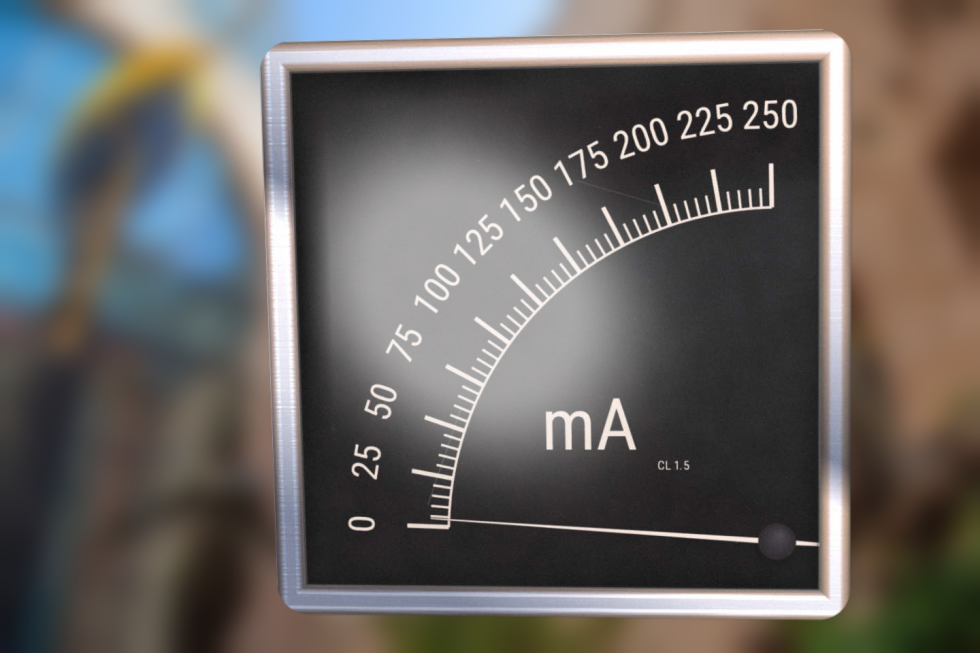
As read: **5** mA
